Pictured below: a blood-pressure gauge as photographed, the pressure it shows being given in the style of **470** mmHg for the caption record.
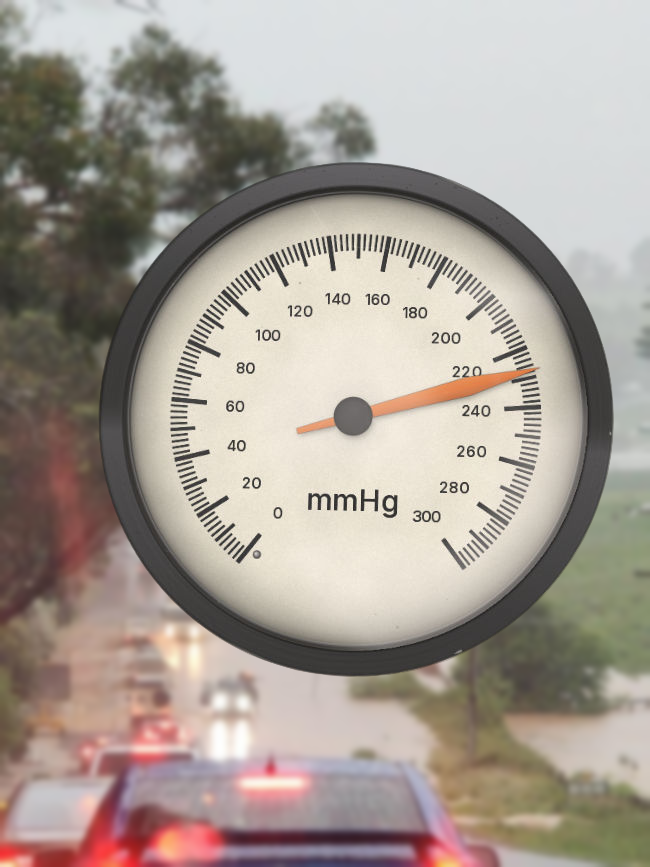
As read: **228** mmHg
